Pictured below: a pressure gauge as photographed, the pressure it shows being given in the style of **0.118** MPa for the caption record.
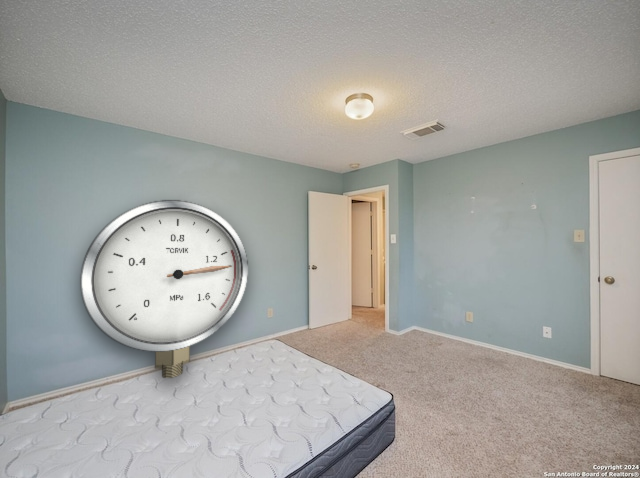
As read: **1.3** MPa
